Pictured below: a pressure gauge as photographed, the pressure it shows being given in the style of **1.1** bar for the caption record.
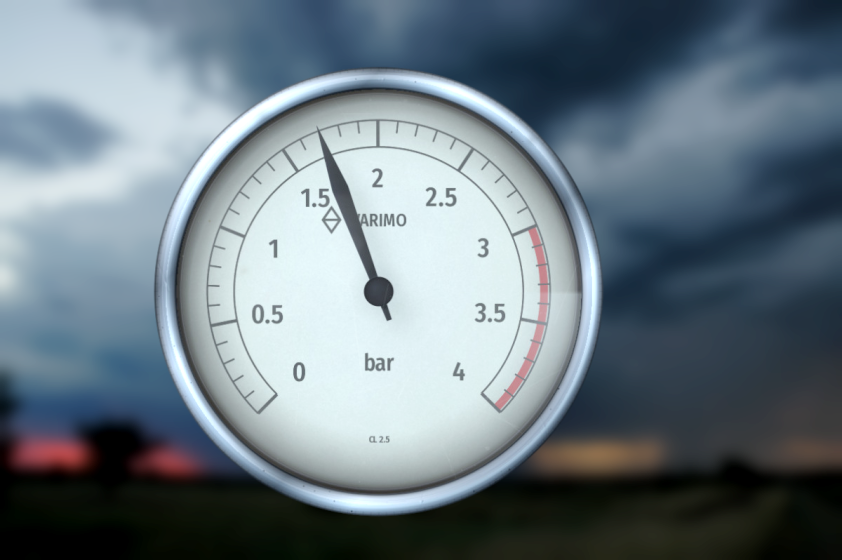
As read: **1.7** bar
